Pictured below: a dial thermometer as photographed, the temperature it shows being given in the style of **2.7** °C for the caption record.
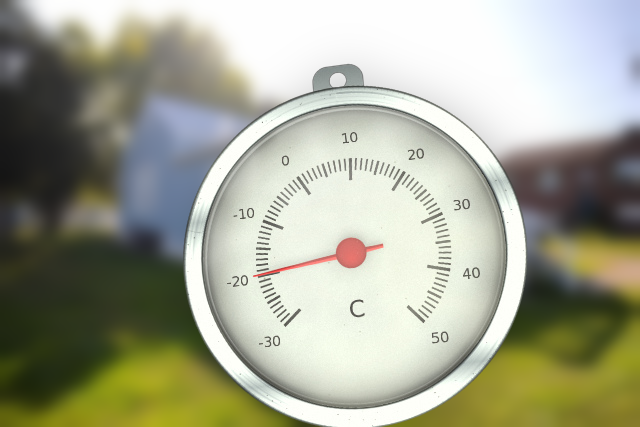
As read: **-20** °C
